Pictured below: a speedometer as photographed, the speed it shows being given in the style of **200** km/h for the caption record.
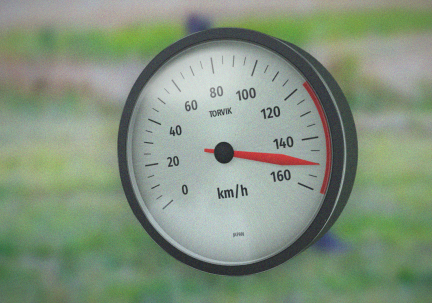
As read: **150** km/h
